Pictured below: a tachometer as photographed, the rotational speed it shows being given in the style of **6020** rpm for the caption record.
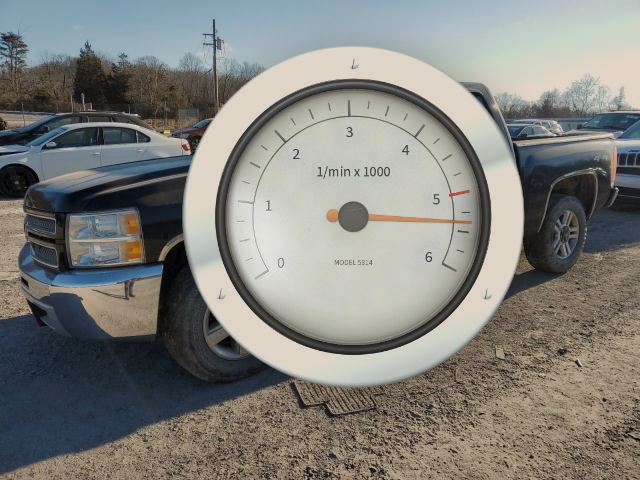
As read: **5375** rpm
